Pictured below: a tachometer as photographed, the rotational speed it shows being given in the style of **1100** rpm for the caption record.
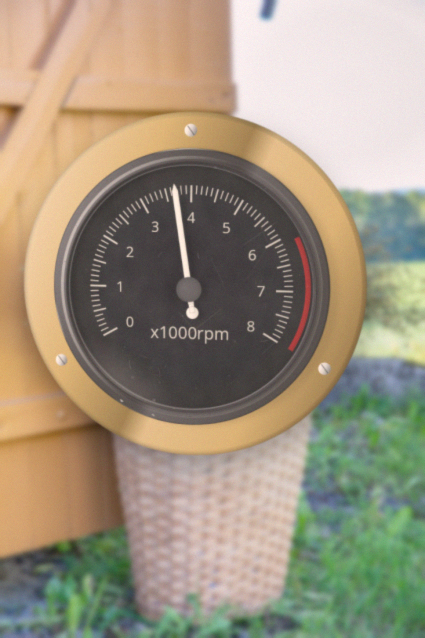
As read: **3700** rpm
